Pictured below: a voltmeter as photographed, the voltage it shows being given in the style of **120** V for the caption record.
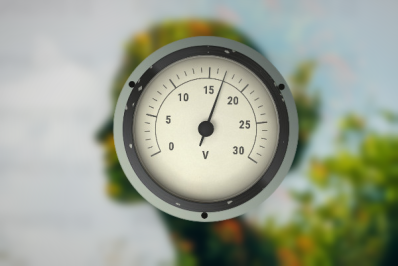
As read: **17** V
